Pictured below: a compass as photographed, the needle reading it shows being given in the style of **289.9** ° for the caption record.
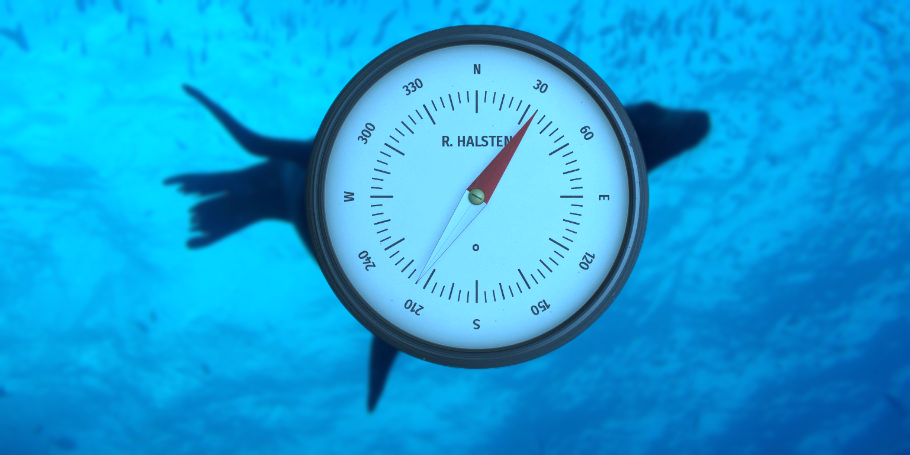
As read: **35** °
